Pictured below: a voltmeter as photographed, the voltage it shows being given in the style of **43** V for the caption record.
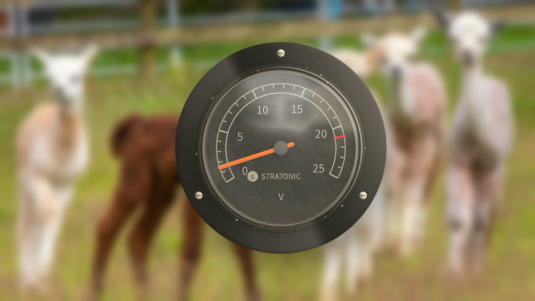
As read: **1.5** V
